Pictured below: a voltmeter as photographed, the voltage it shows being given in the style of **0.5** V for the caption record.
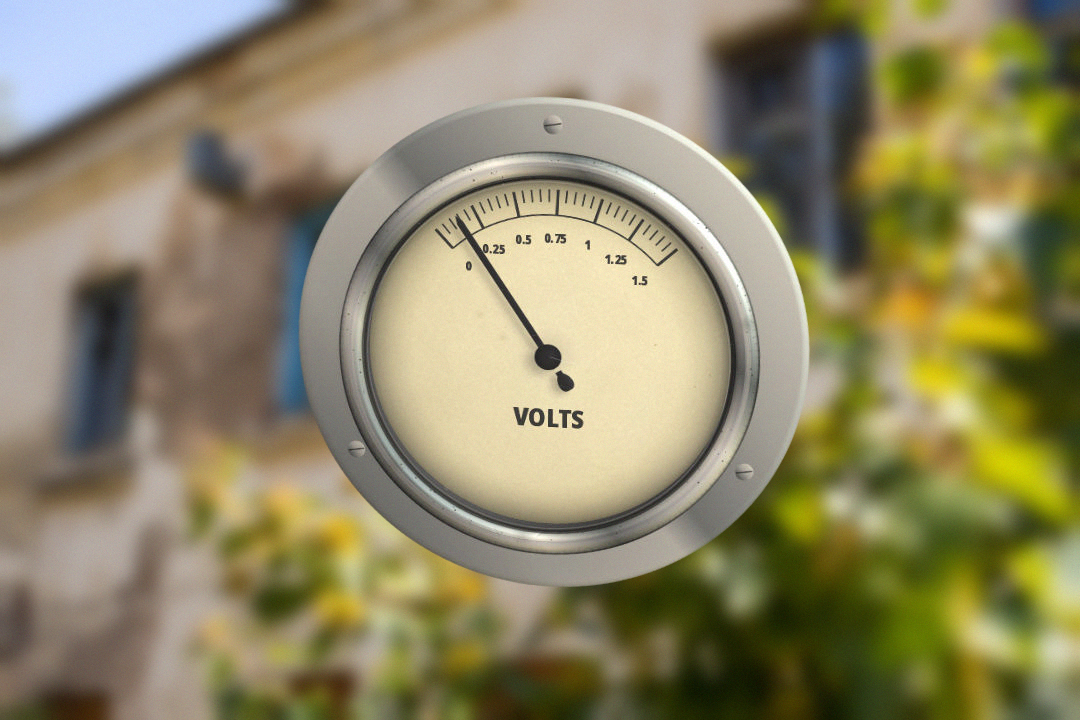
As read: **0.15** V
